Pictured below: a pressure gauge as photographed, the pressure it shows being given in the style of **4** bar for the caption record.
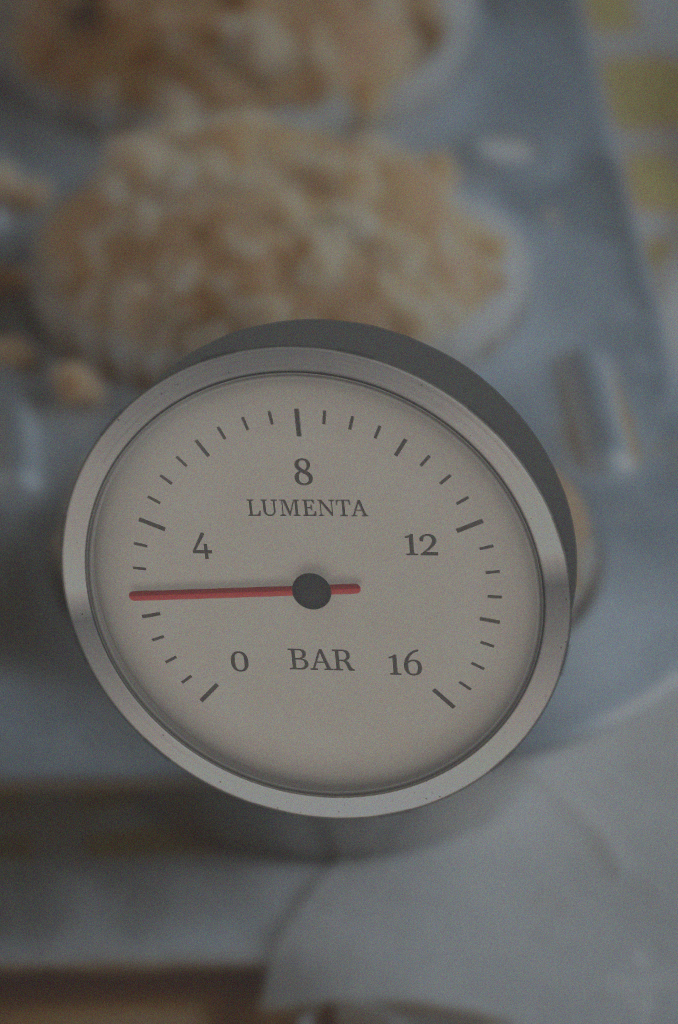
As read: **2.5** bar
